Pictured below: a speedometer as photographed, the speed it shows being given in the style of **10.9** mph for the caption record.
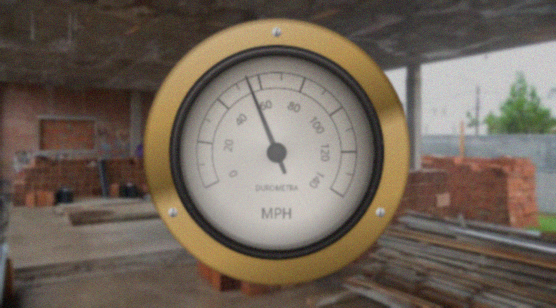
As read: **55** mph
